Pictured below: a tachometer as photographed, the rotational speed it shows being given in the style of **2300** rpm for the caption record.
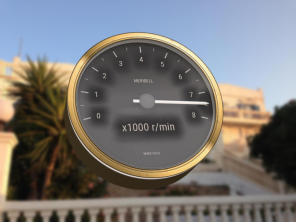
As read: **7500** rpm
